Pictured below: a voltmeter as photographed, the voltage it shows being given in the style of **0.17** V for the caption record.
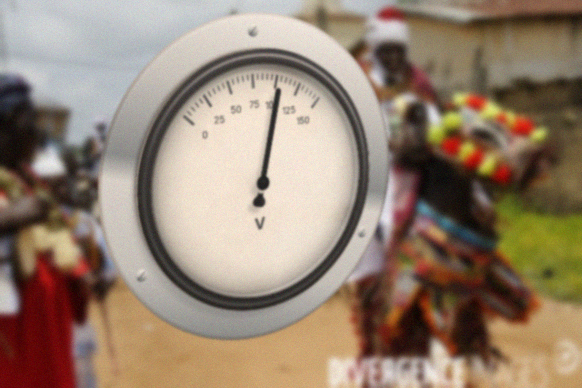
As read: **100** V
